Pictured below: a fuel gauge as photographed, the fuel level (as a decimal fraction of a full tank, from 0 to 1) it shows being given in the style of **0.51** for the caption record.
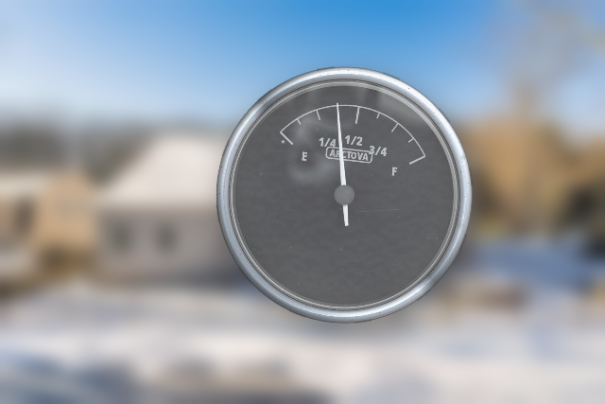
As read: **0.375**
